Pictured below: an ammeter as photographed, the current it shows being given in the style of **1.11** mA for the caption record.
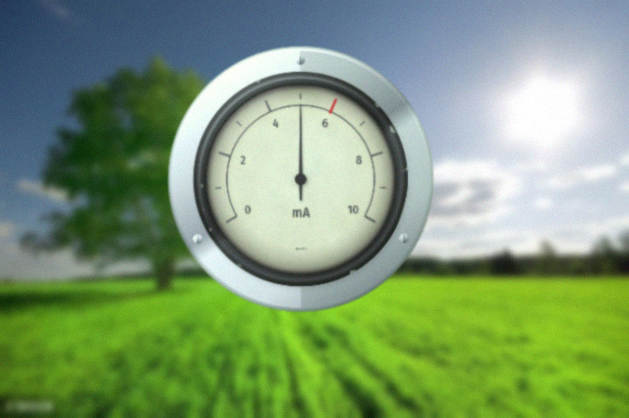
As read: **5** mA
